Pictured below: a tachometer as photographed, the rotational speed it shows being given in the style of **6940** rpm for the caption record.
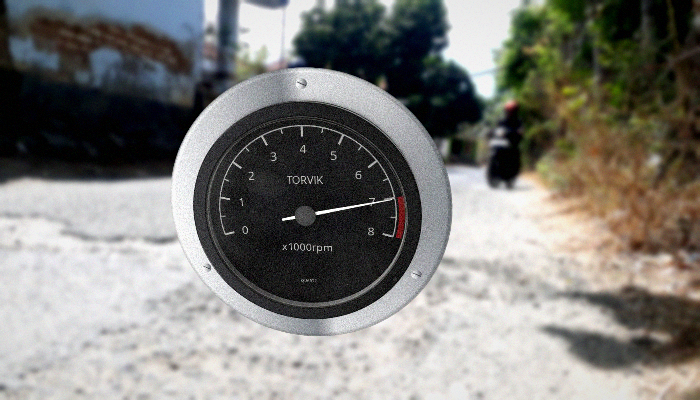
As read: **7000** rpm
